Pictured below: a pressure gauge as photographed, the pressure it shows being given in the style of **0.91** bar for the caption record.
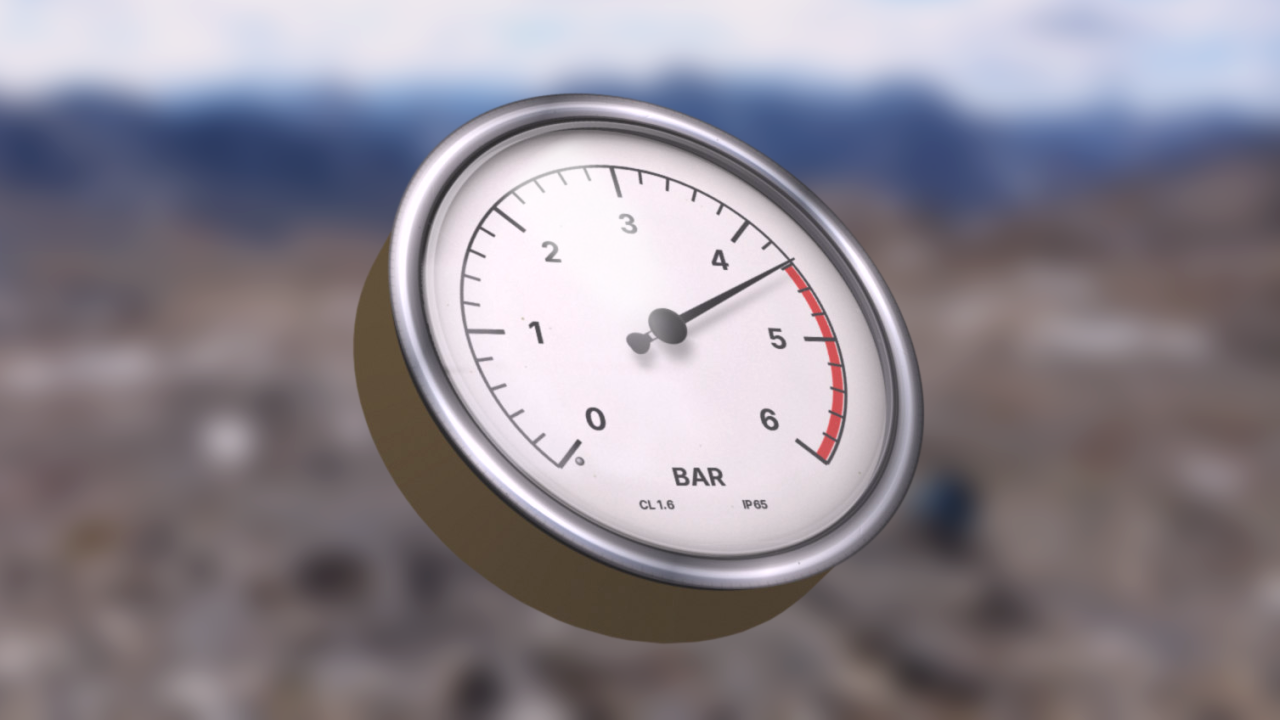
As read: **4.4** bar
